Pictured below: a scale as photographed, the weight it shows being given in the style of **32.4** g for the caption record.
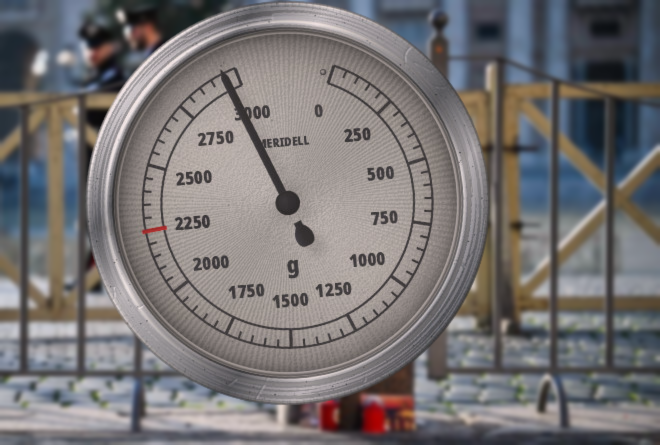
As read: **2950** g
